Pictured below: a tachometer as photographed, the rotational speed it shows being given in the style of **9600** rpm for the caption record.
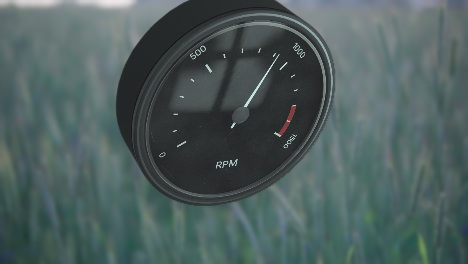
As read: **900** rpm
